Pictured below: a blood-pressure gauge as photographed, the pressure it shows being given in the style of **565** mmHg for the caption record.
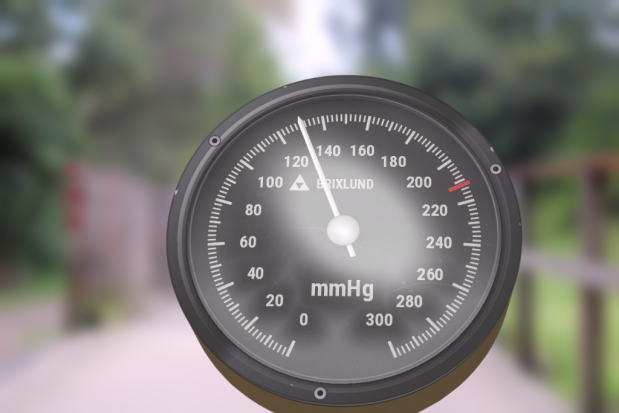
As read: **130** mmHg
